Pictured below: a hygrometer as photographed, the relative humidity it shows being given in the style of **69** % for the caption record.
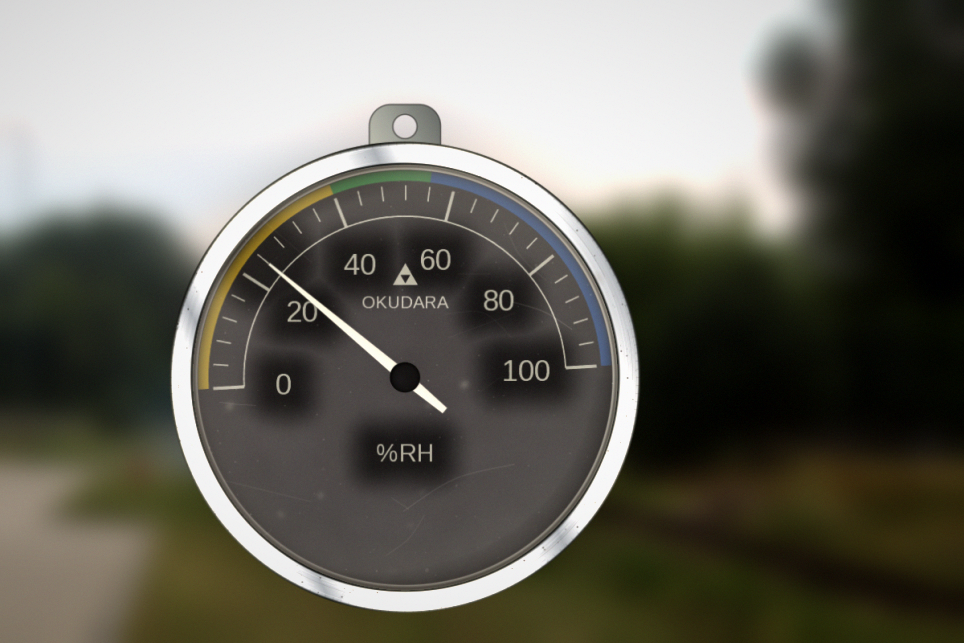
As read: **24** %
